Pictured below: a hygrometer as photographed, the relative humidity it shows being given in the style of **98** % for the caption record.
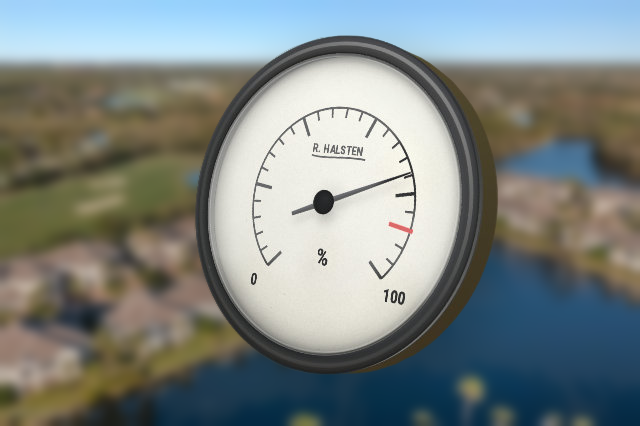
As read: **76** %
